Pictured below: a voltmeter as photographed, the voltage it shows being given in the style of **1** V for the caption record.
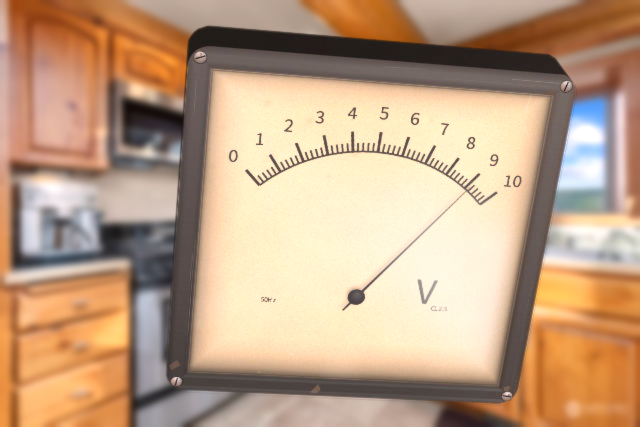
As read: **9** V
